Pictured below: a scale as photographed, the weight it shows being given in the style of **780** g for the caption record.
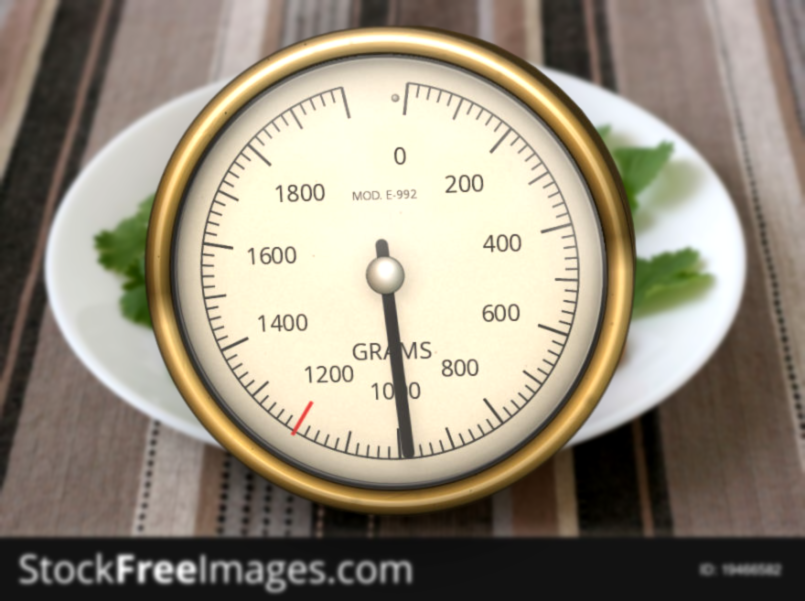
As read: **980** g
